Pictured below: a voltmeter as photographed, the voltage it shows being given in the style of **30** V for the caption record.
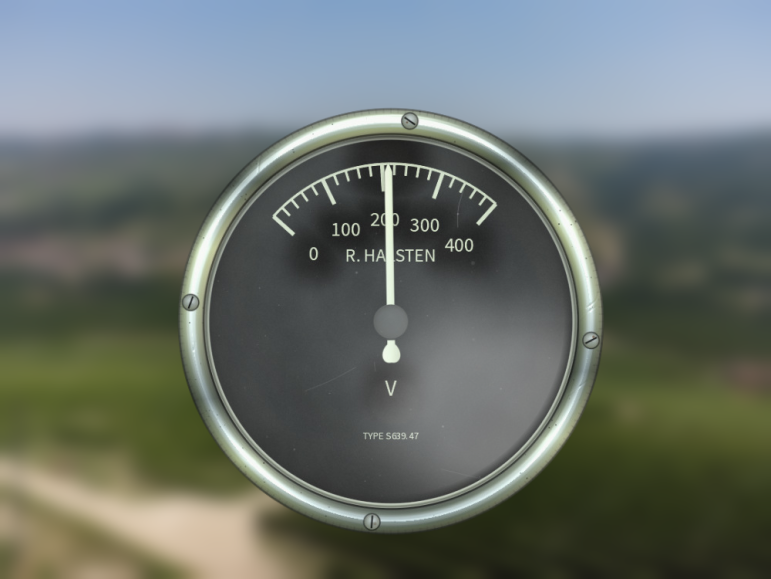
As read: **210** V
